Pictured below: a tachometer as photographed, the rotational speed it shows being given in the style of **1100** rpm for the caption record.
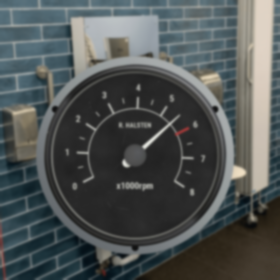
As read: **5500** rpm
